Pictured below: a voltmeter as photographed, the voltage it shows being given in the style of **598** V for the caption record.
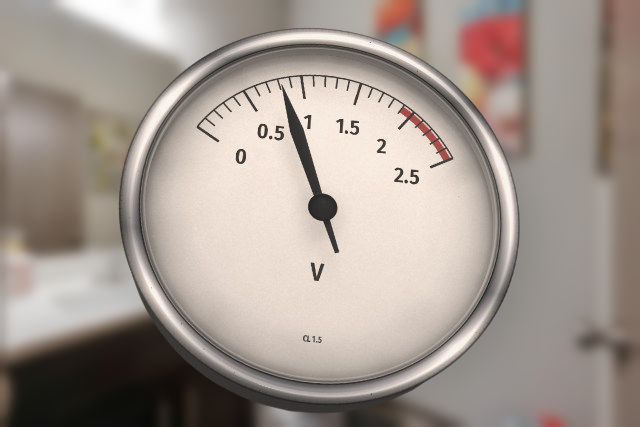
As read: **0.8** V
